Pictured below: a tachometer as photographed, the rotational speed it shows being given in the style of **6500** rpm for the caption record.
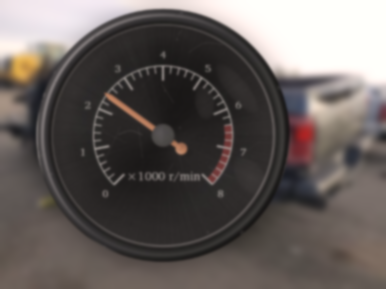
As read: **2400** rpm
